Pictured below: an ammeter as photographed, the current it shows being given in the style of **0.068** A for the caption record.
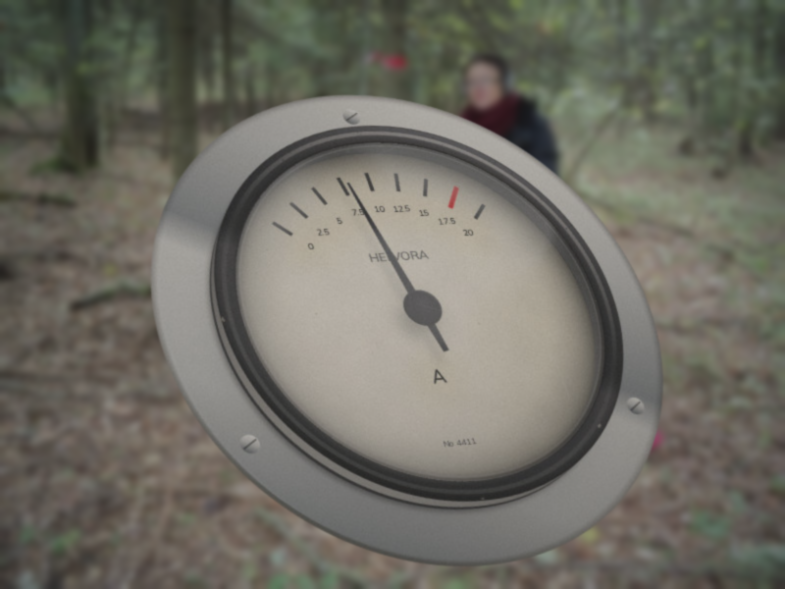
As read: **7.5** A
